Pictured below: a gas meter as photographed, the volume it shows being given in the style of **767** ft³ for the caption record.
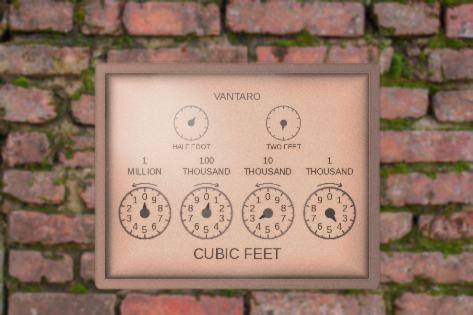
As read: **3400** ft³
